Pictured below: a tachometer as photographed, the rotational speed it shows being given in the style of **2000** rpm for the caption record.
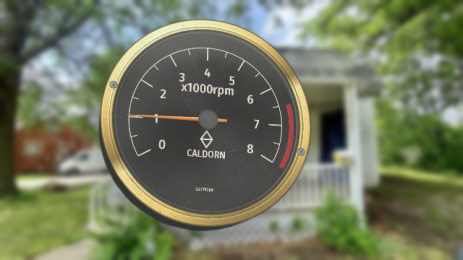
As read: **1000** rpm
